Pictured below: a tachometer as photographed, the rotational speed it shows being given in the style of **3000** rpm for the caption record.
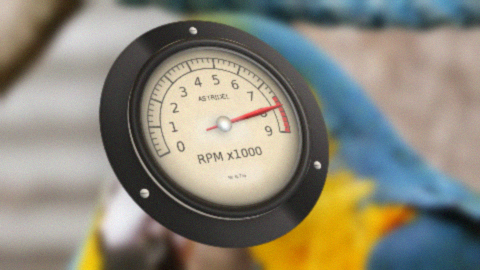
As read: **8000** rpm
